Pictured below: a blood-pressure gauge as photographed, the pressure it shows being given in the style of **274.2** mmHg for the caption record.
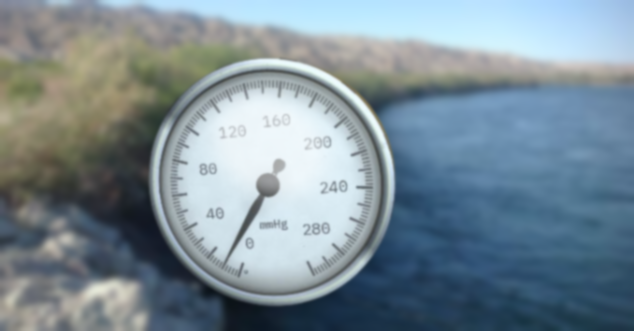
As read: **10** mmHg
